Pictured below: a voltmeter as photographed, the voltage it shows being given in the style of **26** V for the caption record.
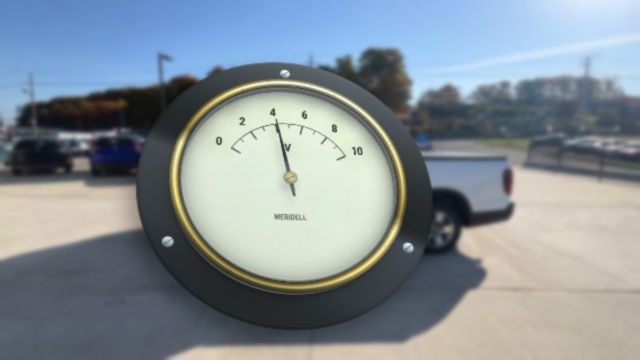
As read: **4** V
